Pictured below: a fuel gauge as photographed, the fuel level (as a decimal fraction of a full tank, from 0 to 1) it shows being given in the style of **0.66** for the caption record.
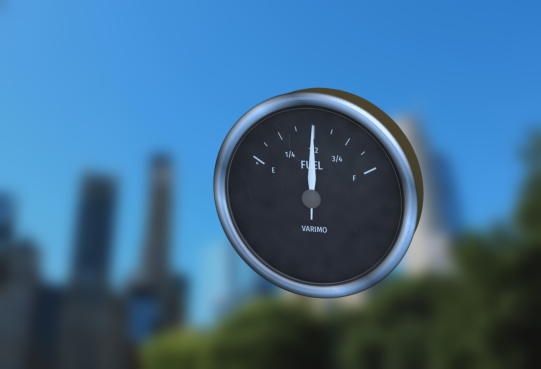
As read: **0.5**
